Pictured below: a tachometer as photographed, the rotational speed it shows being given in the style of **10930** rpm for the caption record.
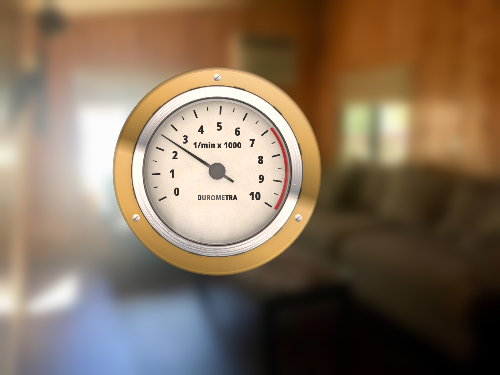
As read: **2500** rpm
